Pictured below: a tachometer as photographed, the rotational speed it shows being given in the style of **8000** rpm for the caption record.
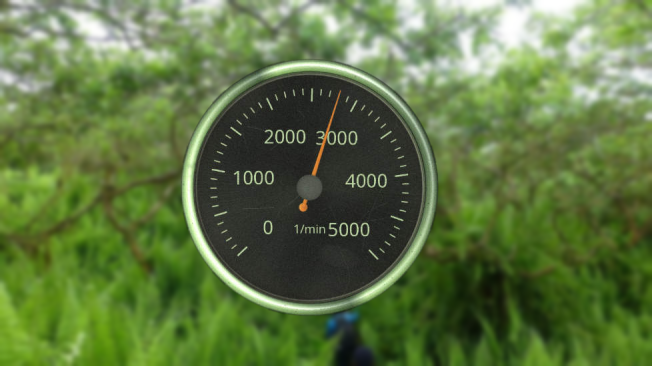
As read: **2800** rpm
